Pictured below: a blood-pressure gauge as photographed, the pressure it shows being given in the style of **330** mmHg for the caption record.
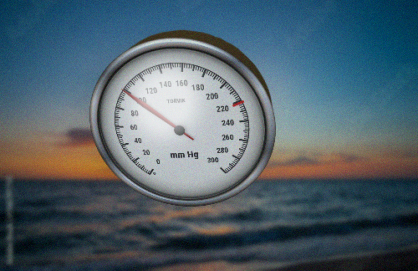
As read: **100** mmHg
